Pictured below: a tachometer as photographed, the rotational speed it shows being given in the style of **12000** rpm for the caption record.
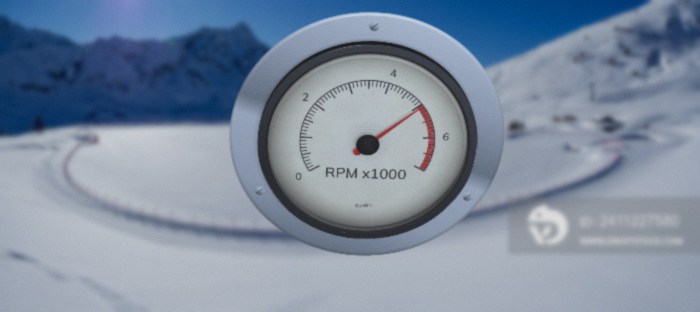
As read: **5000** rpm
